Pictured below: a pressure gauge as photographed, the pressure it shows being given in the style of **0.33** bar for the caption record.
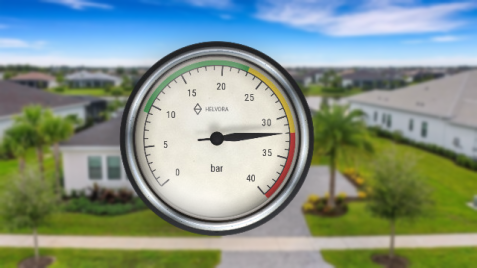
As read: **32** bar
